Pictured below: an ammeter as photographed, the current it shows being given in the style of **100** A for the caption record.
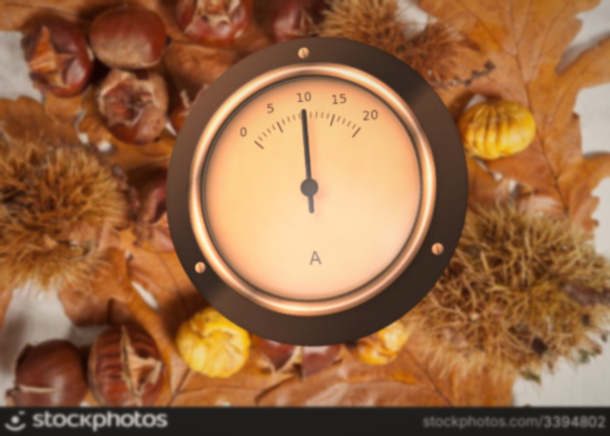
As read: **10** A
